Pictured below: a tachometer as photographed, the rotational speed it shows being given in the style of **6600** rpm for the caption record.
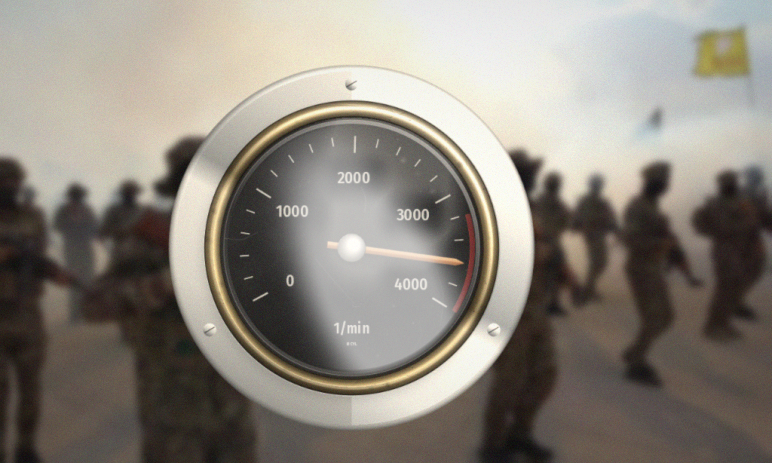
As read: **3600** rpm
